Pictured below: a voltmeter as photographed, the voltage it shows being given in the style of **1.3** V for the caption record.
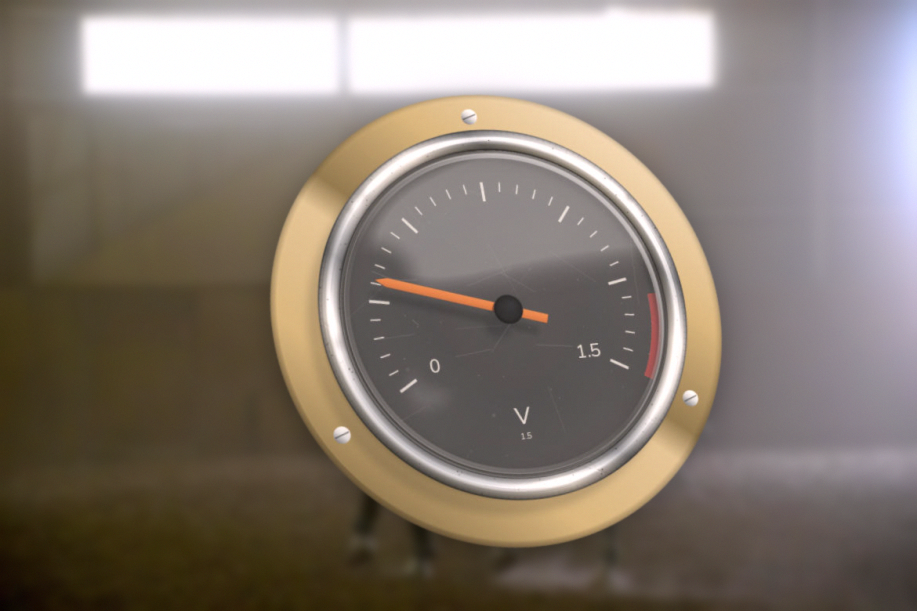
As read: **0.3** V
